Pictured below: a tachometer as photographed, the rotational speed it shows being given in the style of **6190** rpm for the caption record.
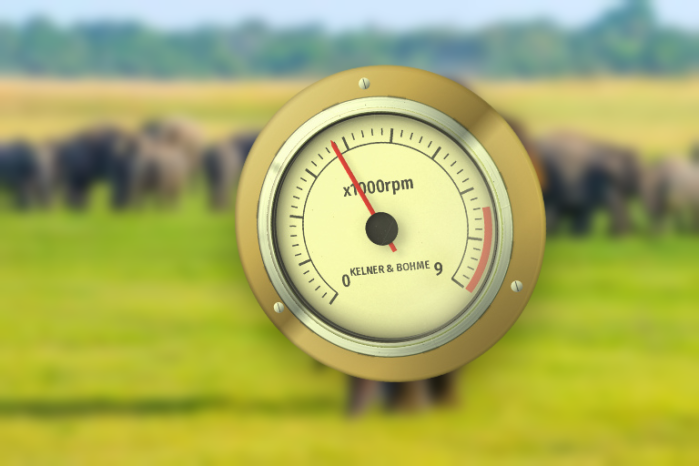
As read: **3800** rpm
